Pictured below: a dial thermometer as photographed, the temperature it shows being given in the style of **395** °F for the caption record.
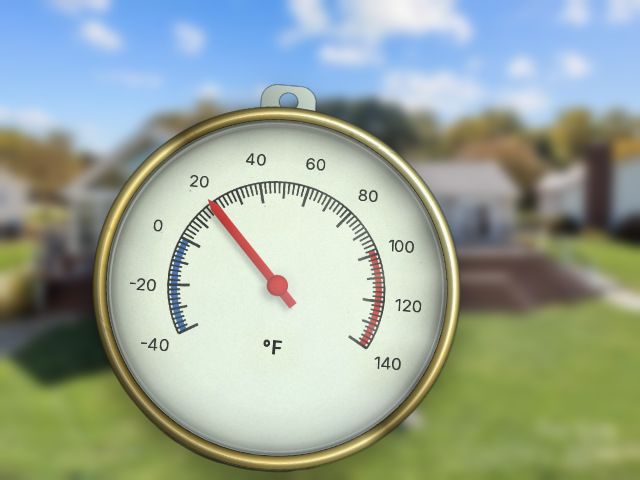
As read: **18** °F
